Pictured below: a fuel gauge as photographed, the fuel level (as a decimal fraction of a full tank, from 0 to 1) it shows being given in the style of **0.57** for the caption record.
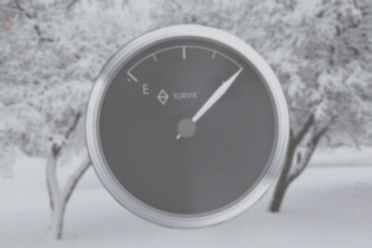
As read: **1**
